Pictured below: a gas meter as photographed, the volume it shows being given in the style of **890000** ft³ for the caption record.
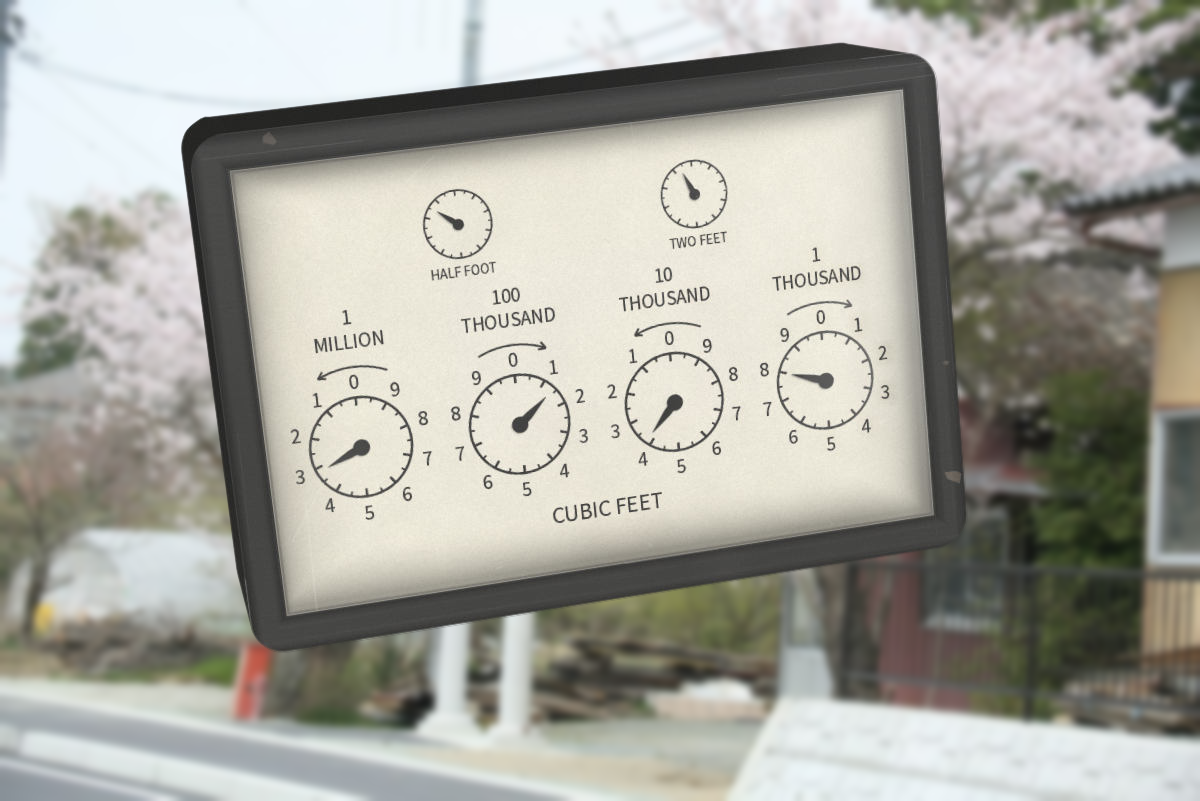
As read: **313800** ft³
